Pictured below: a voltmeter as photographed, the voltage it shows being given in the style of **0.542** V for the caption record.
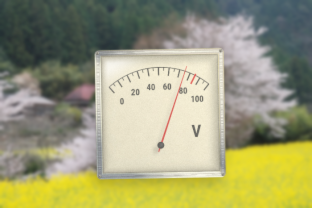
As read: **75** V
